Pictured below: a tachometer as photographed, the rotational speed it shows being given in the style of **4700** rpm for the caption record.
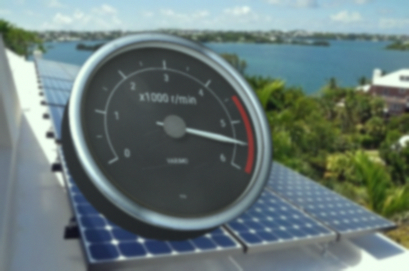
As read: **5500** rpm
